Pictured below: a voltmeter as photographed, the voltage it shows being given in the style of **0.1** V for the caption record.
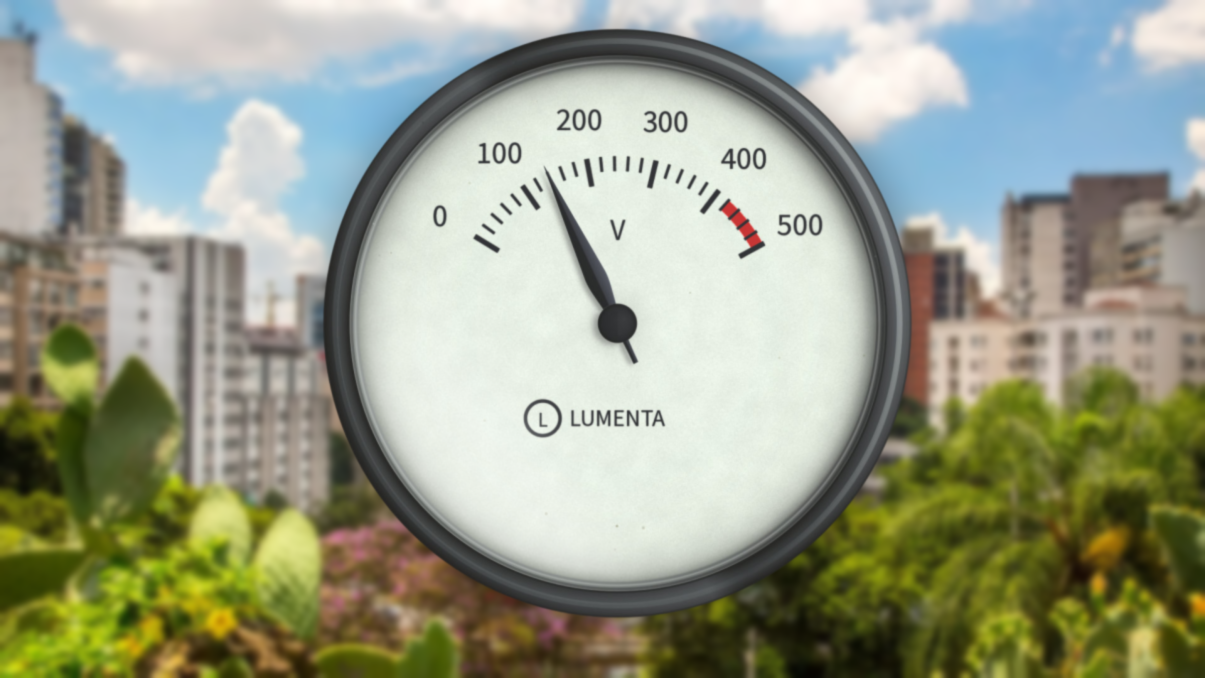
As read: **140** V
